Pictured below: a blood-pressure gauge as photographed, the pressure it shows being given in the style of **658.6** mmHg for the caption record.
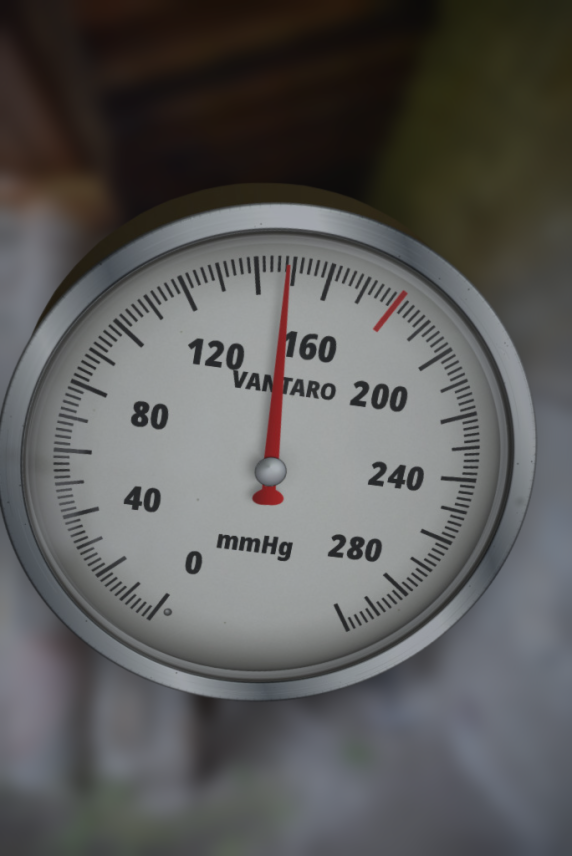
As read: **148** mmHg
